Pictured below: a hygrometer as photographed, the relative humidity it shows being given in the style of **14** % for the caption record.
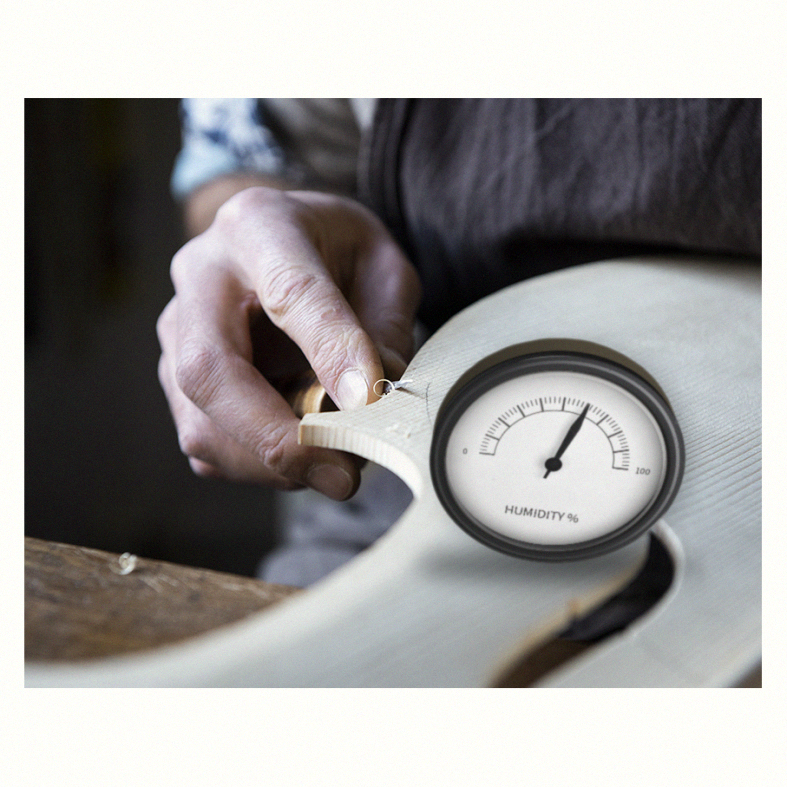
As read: **60** %
